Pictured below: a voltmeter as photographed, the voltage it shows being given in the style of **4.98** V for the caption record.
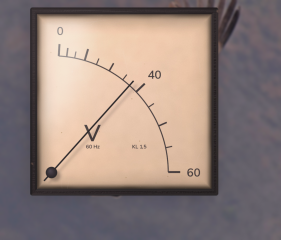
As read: **37.5** V
